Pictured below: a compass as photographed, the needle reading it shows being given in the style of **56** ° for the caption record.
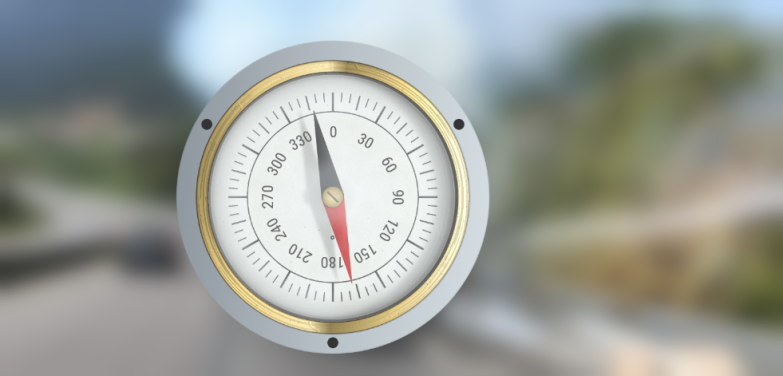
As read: **167.5** °
